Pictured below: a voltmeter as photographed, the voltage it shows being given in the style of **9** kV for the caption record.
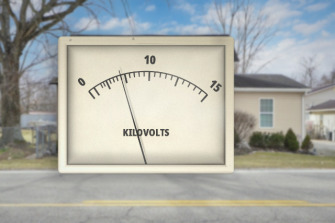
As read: **7** kV
